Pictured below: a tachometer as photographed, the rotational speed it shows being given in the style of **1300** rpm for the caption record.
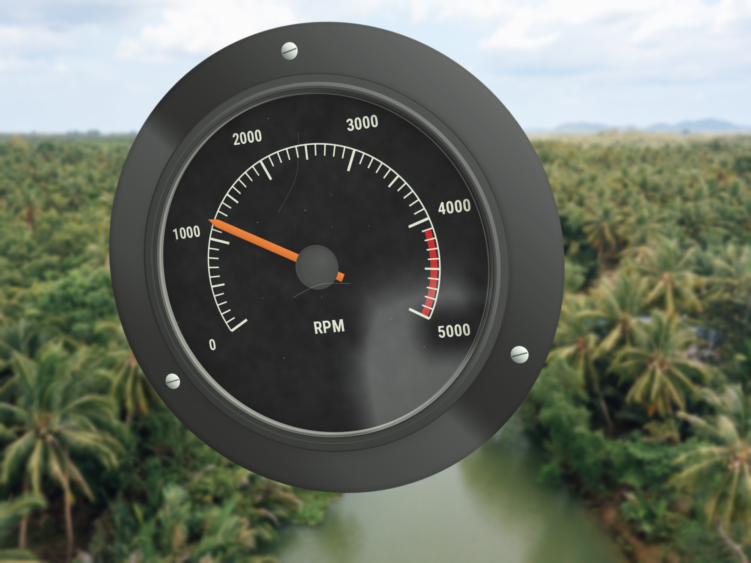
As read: **1200** rpm
